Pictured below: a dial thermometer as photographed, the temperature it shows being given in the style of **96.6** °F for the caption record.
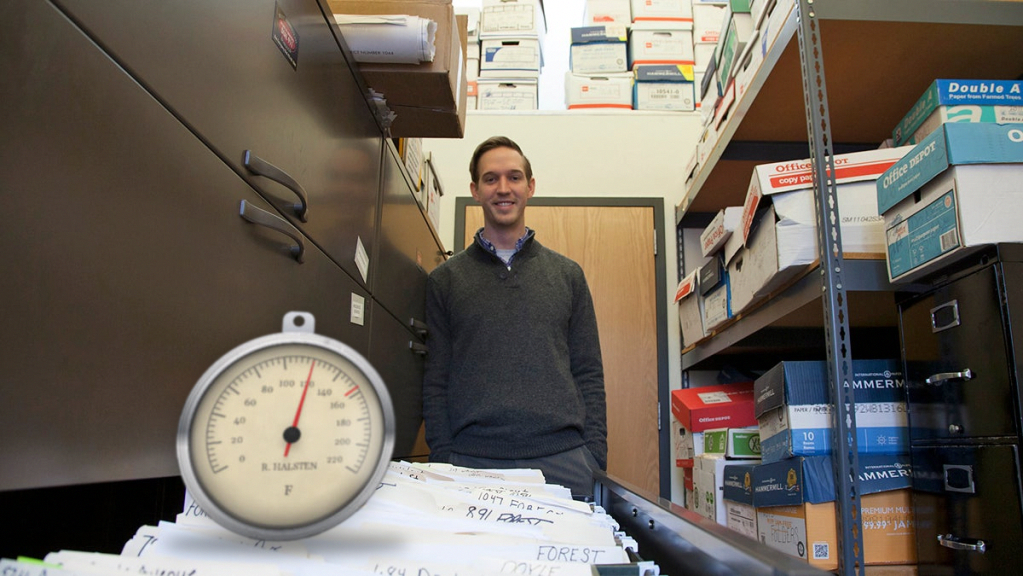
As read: **120** °F
